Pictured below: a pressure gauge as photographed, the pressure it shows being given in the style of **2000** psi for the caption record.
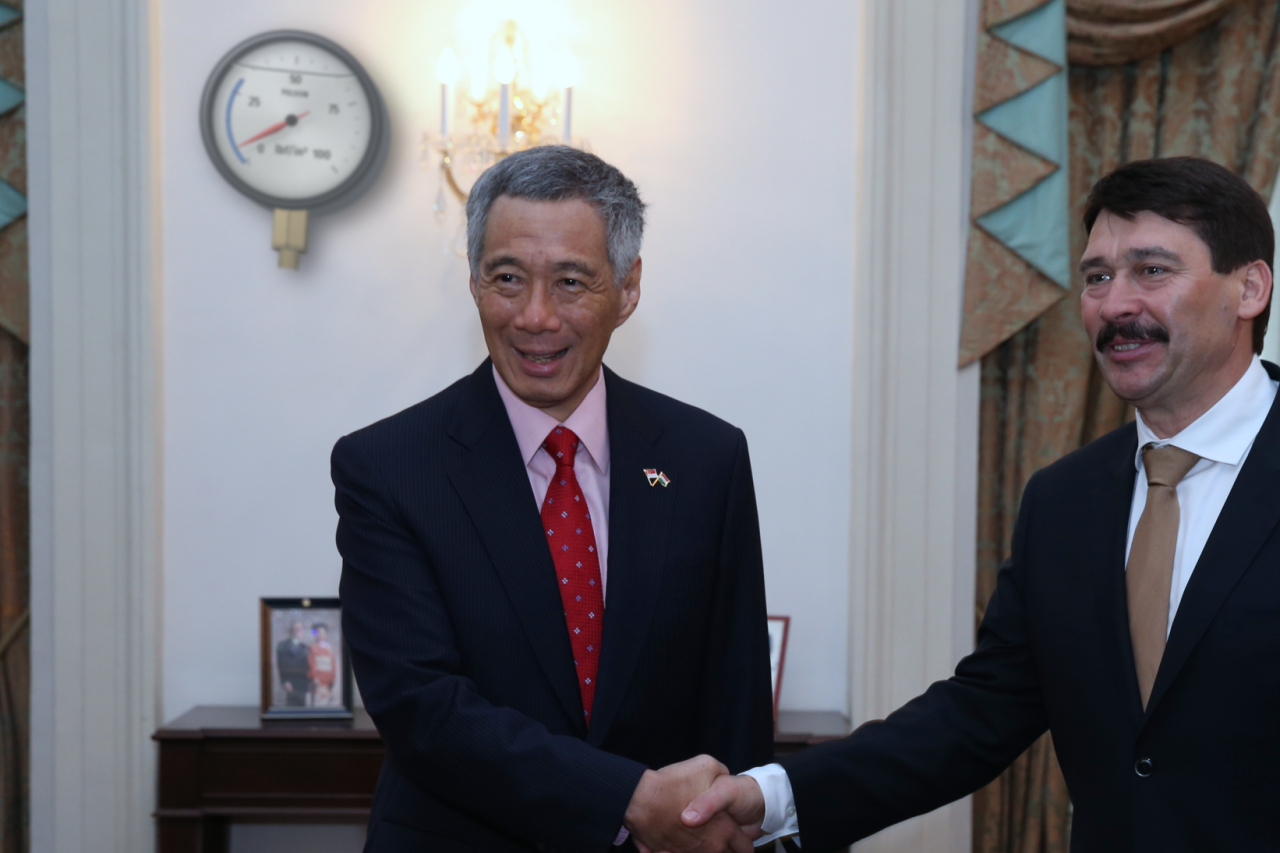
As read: **5** psi
